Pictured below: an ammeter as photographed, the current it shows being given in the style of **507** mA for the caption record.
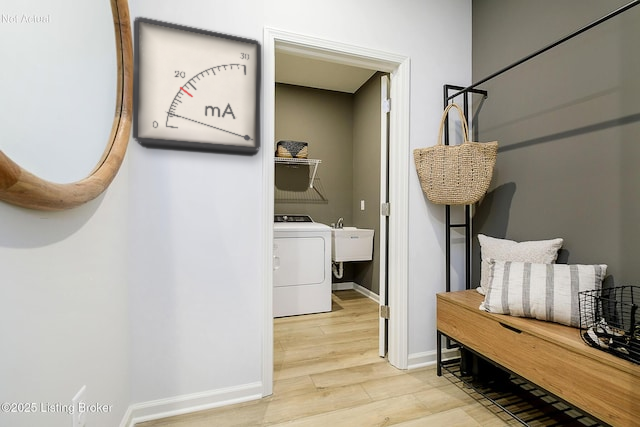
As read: **10** mA
